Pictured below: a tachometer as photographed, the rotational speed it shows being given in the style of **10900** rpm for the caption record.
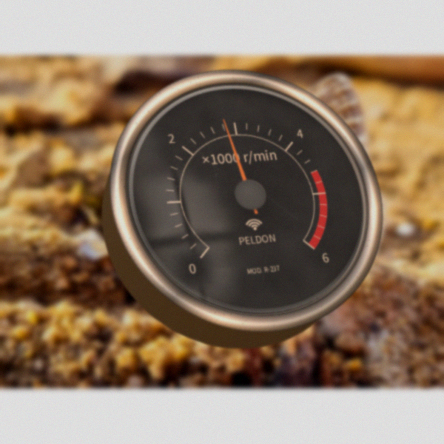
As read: **2800** rpm
